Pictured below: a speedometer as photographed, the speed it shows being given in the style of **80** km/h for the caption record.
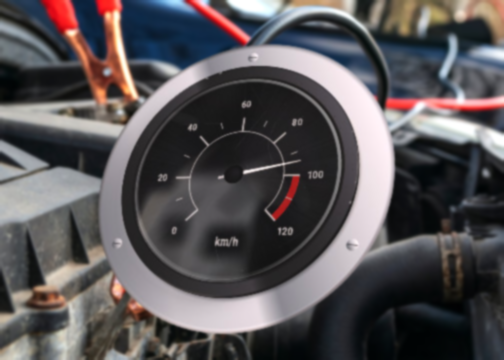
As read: **95** km/h
